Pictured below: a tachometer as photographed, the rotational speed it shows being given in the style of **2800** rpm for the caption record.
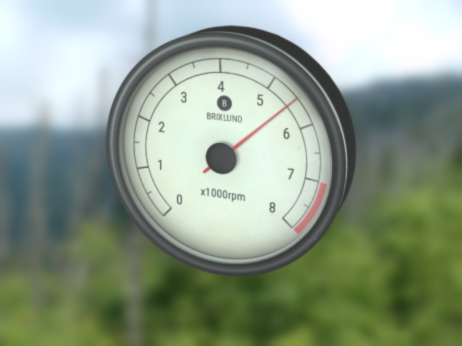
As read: **5500** rpm
